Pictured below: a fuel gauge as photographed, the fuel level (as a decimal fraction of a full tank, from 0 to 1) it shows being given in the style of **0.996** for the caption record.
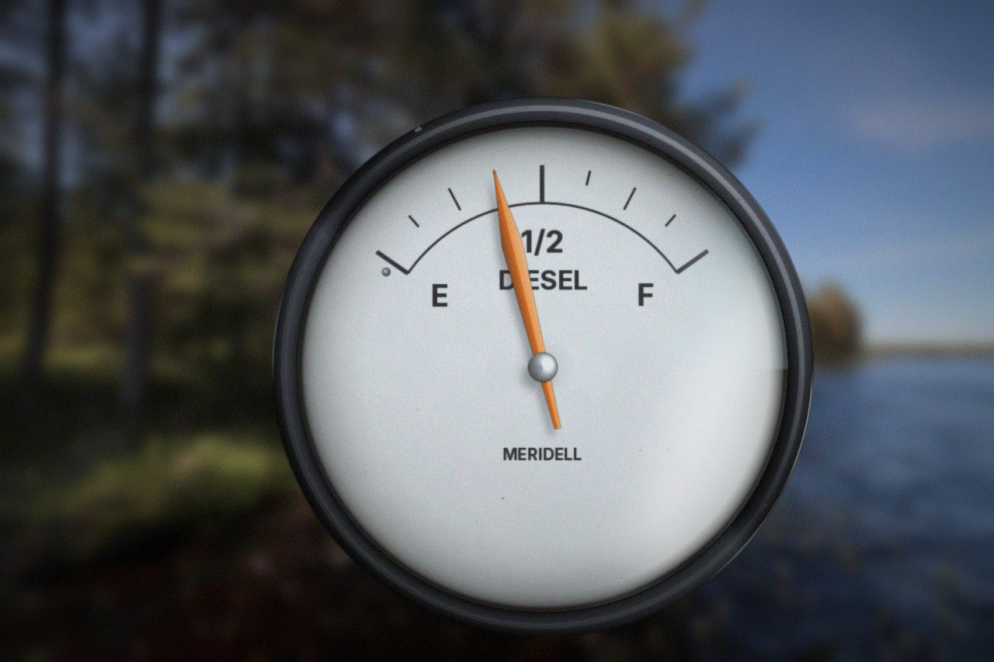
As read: **0.375**
